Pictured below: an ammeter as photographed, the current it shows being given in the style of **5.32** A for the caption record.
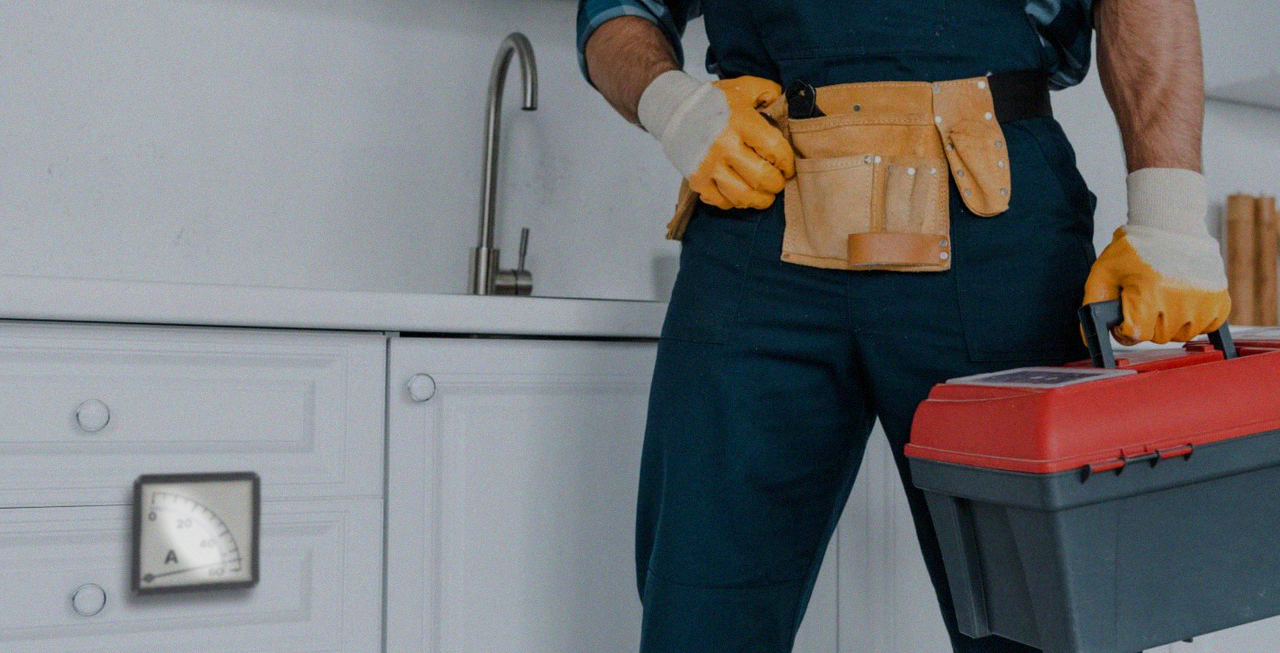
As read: **55** A
